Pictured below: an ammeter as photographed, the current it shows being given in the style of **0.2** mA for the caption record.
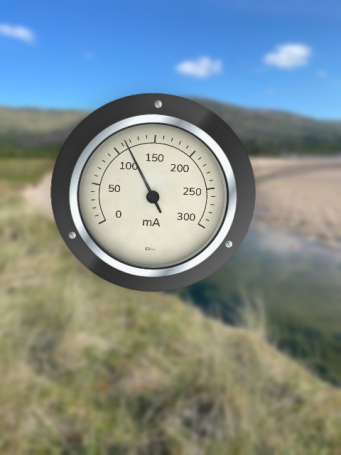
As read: **115** mA
